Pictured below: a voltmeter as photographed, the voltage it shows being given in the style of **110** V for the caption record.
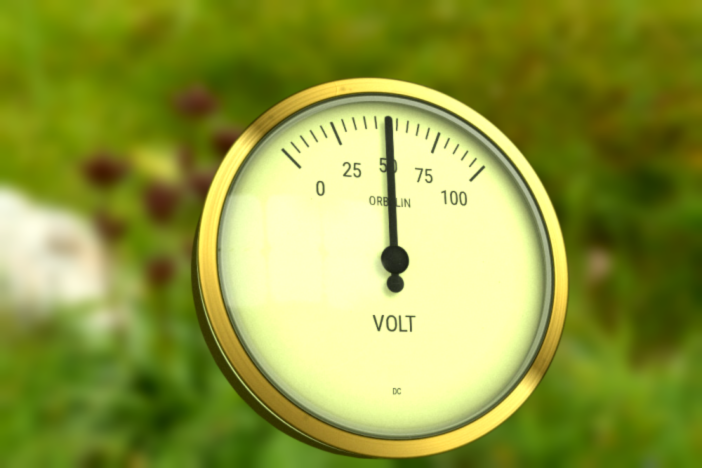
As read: **50** V
